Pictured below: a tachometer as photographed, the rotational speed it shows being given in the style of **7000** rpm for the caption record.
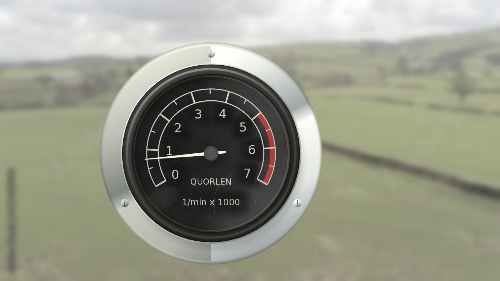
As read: **750** rpm
